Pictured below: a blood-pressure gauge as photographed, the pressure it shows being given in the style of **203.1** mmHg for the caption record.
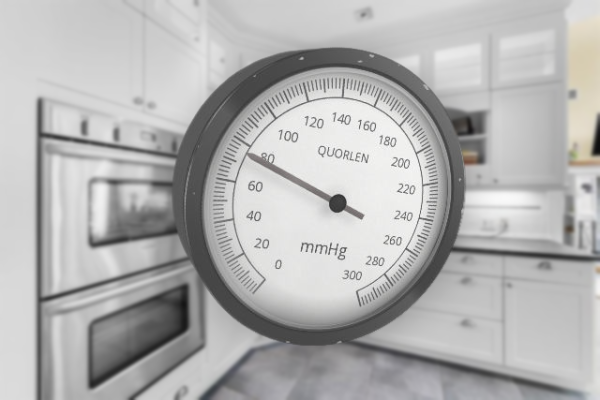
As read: **76** mmHg
